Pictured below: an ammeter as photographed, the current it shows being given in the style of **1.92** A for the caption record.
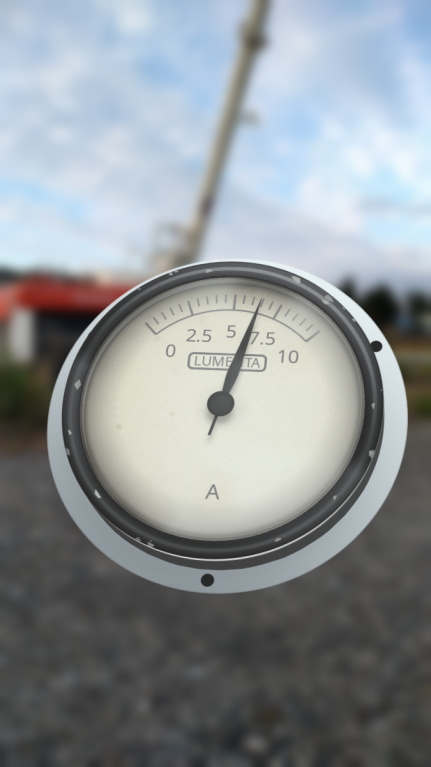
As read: **6.5** A
